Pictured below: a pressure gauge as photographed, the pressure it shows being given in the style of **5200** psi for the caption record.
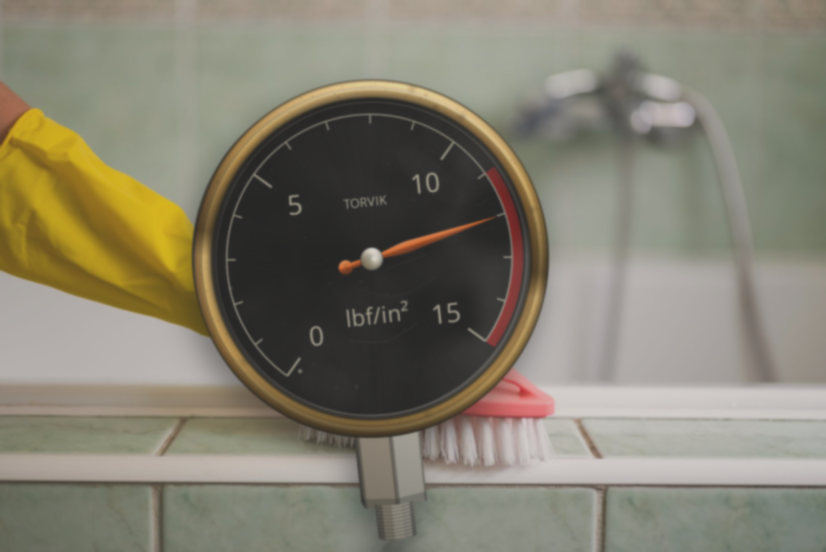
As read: **12** psi
